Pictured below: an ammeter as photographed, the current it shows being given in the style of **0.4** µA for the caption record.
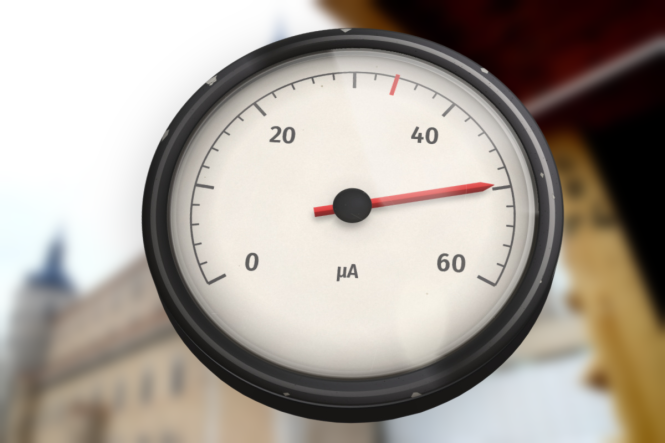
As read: **50** µA
